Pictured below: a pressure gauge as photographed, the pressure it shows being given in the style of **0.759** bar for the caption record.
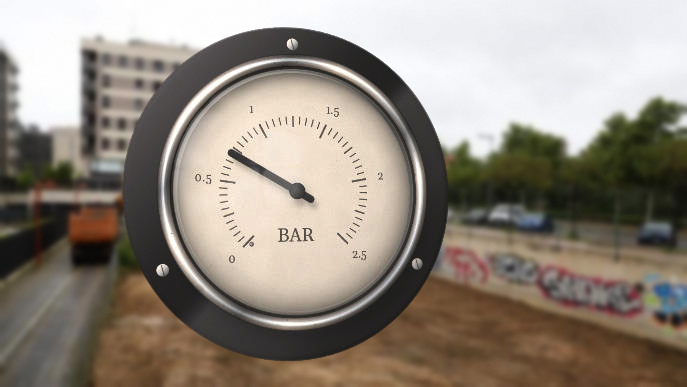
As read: **0.7** bar
